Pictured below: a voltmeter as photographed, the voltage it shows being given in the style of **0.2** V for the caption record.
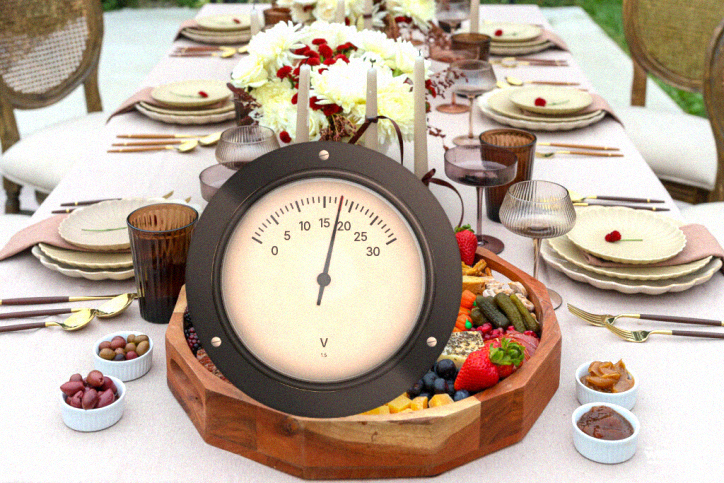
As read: **18** V
